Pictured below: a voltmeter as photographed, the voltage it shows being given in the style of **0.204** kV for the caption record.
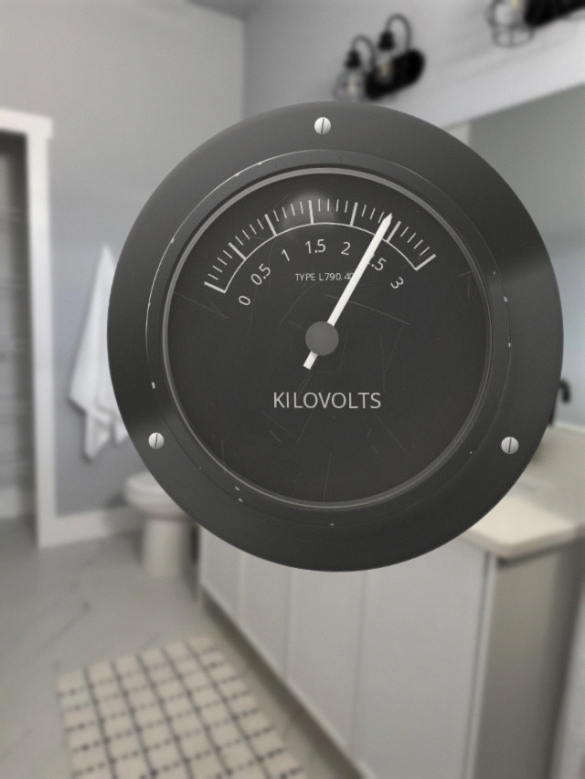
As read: **2.4** kV
